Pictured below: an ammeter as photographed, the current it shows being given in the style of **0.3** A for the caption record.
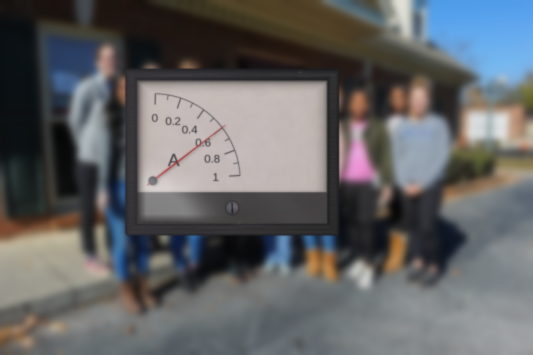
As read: **0.6** A
